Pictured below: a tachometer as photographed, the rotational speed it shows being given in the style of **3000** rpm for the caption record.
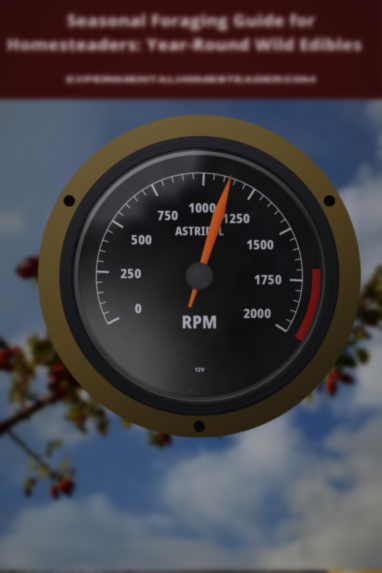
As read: **1125** rpm
